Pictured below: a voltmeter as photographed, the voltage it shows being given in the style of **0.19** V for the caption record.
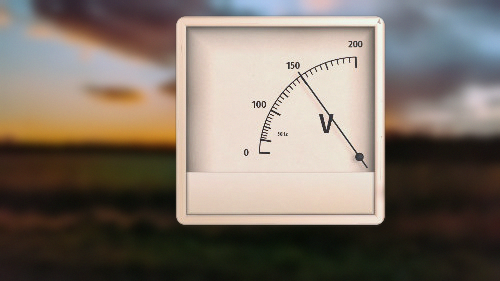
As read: **150** V
